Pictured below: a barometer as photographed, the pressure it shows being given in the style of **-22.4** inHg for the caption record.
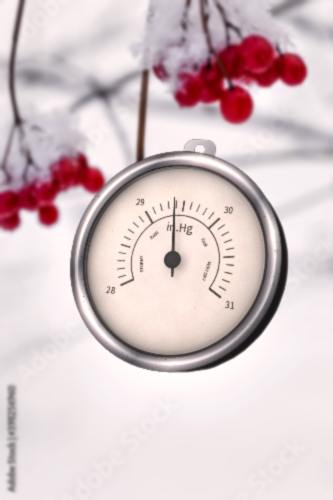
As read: **29.4** inHg
